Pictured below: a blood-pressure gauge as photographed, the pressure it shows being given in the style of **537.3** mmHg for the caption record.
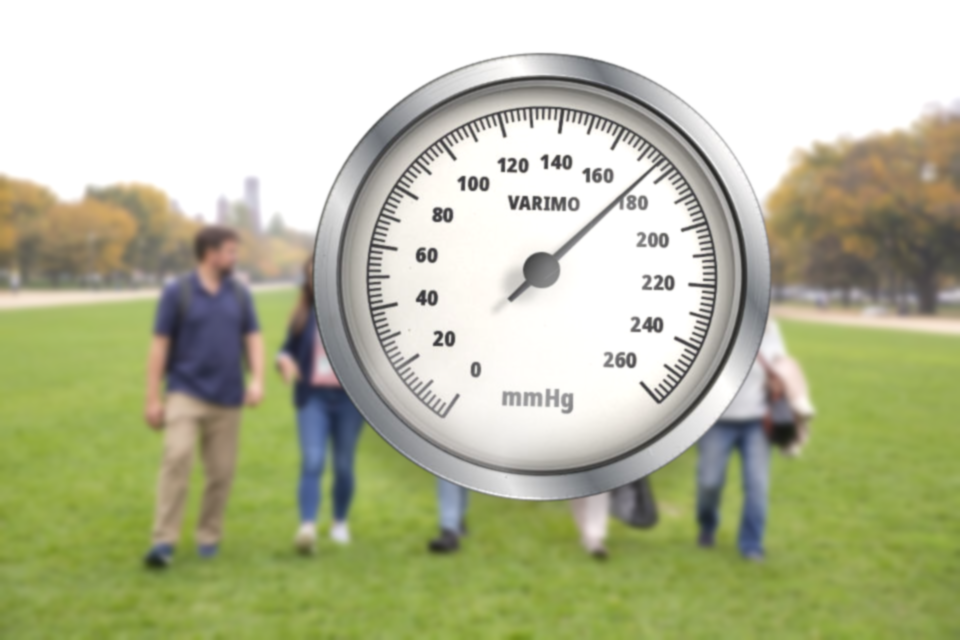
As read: **176** mmHg
